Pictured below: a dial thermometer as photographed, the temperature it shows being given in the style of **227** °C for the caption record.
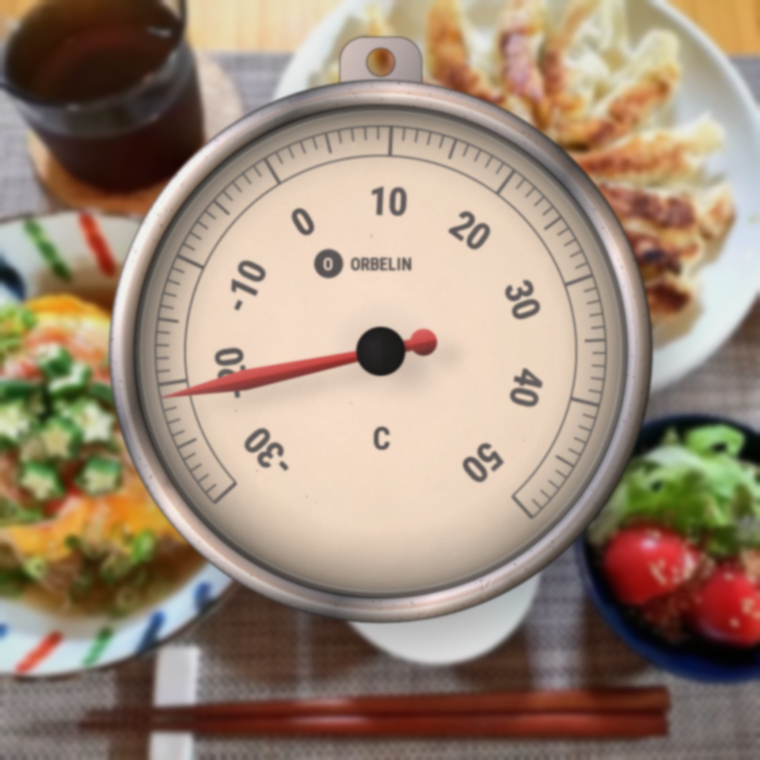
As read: **-21** °C
